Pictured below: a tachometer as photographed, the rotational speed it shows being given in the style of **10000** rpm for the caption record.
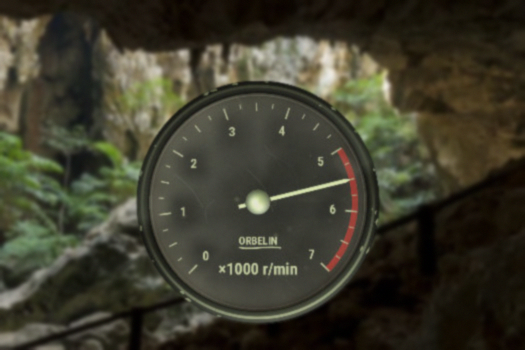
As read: **5500** rpm
